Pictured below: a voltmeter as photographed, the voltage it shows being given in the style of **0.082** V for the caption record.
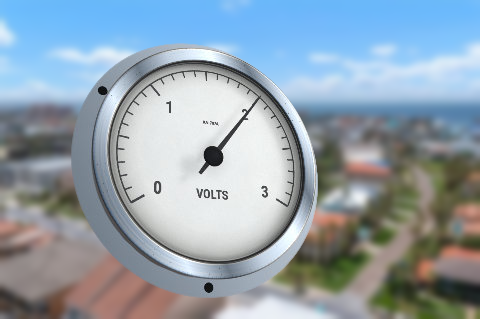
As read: **2** V
